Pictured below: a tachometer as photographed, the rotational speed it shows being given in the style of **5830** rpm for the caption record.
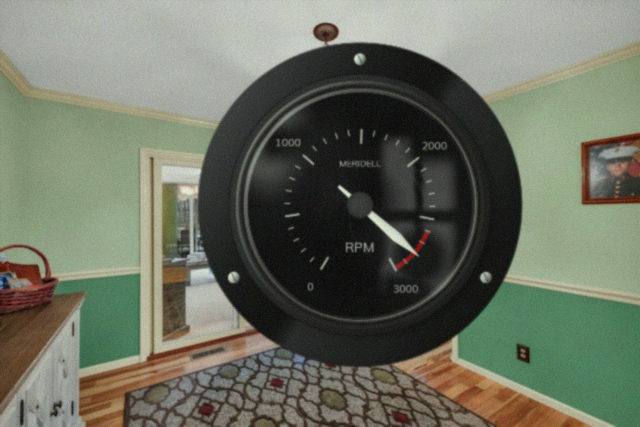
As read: **2800** rpm
